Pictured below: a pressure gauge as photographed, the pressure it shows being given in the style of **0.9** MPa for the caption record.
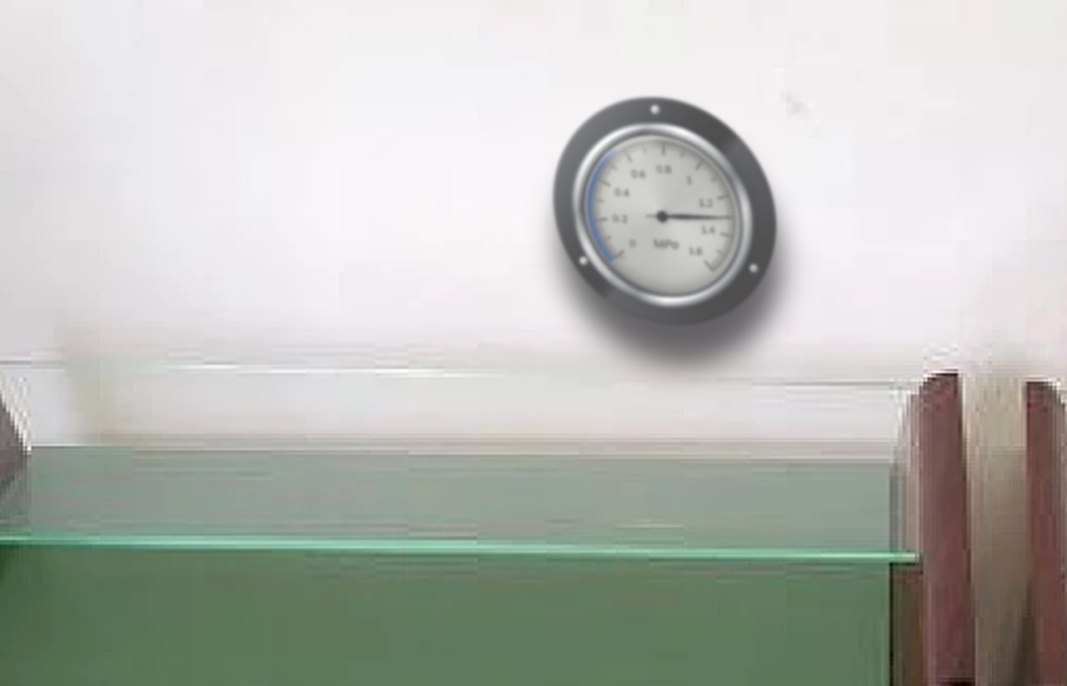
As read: **1.3** MPa
